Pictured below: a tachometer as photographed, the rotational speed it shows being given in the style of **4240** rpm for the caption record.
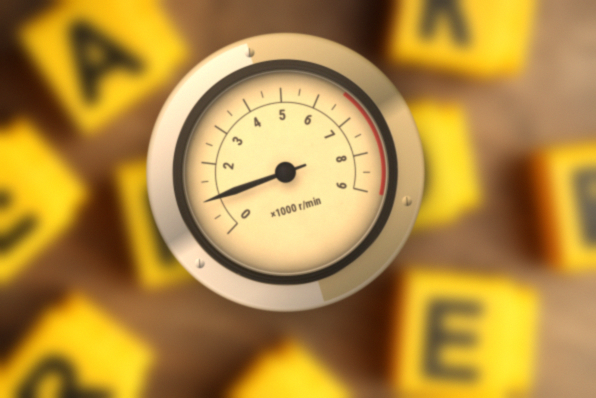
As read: **1000** rpm
